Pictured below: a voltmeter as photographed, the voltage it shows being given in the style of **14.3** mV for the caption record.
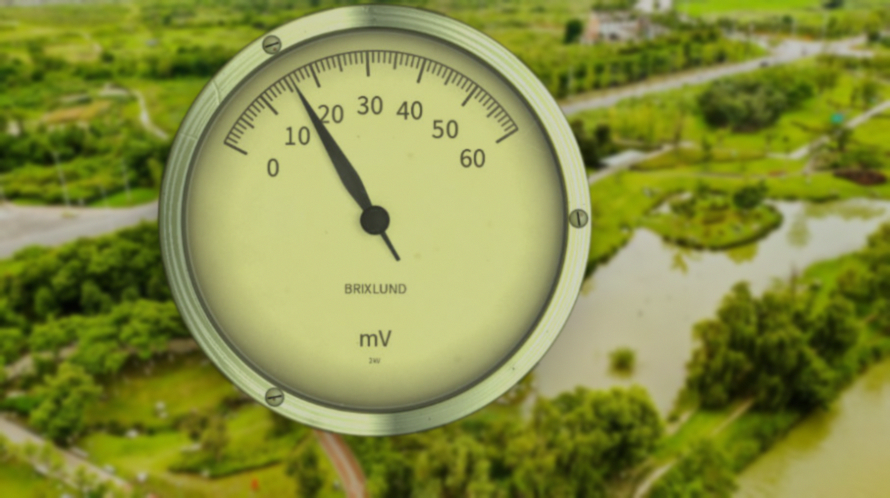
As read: **16** mV
